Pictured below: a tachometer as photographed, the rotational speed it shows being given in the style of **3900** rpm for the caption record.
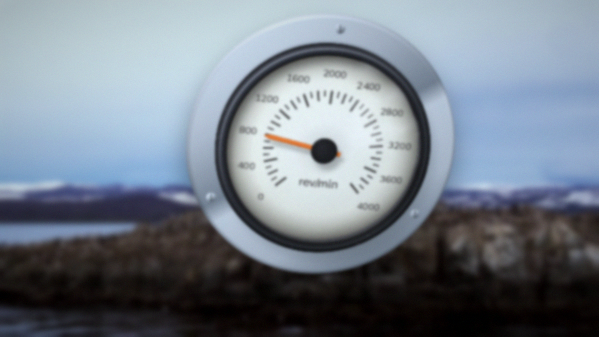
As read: **800** rpm
